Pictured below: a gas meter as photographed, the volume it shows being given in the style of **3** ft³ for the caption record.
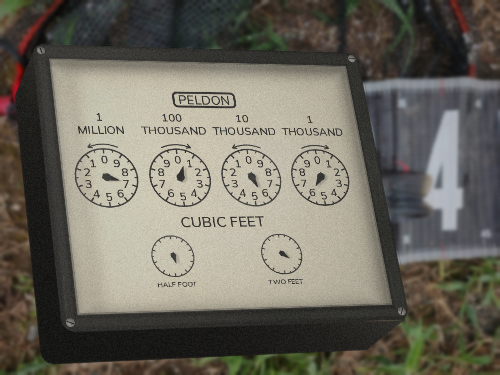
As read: **705600** ft³
